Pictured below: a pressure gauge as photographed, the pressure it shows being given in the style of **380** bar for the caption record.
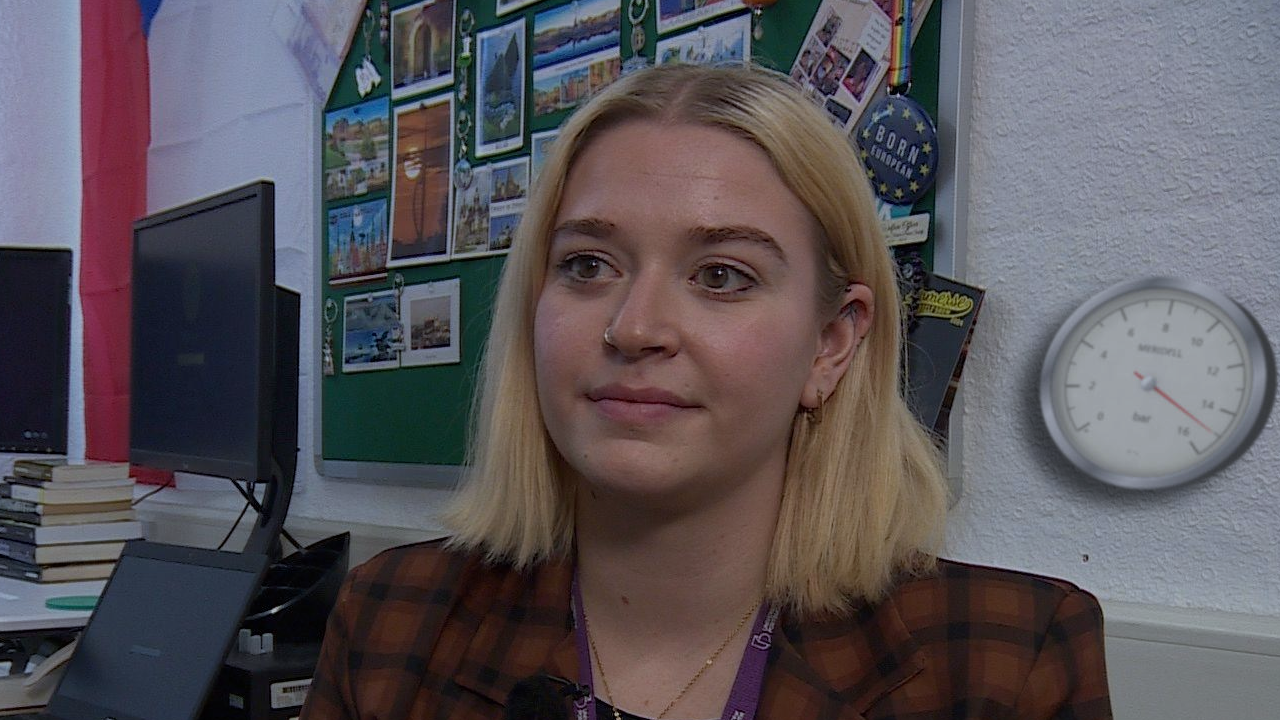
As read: **15** bar
